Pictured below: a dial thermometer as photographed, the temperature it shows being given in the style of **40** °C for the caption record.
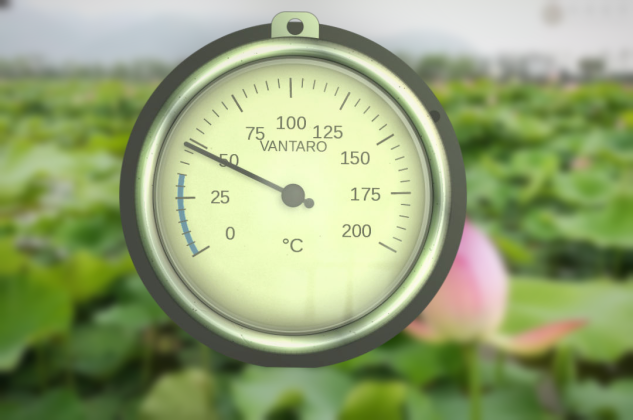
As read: **47.5** °C
